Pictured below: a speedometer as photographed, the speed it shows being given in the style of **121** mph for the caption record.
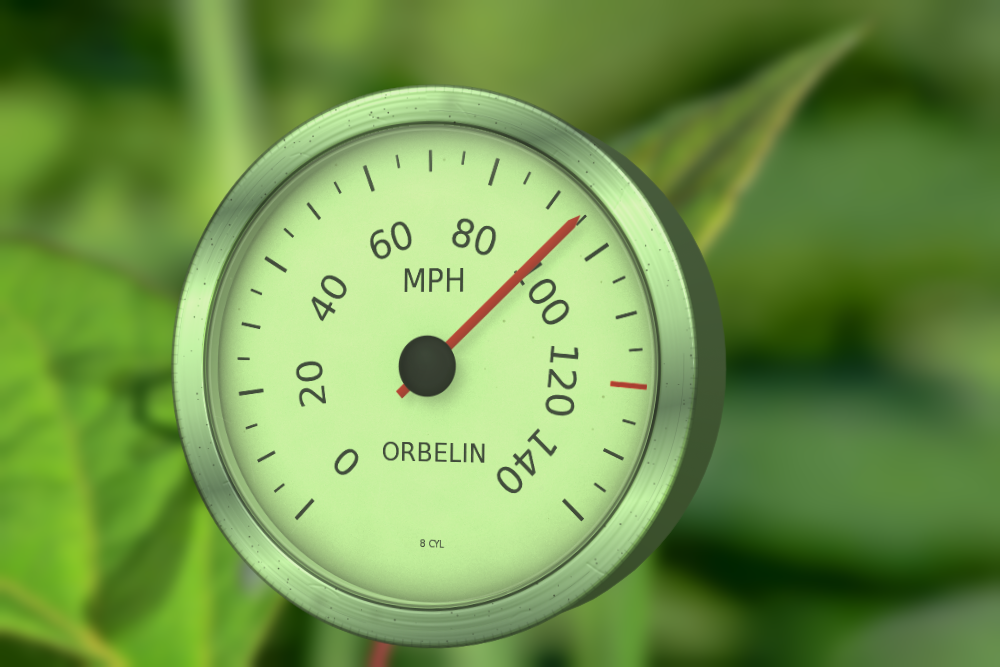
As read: **95** mph
